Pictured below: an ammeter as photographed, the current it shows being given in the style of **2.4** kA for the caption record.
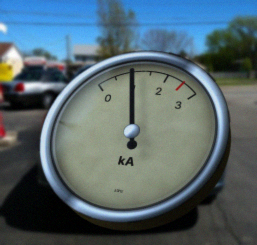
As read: **1** kA
